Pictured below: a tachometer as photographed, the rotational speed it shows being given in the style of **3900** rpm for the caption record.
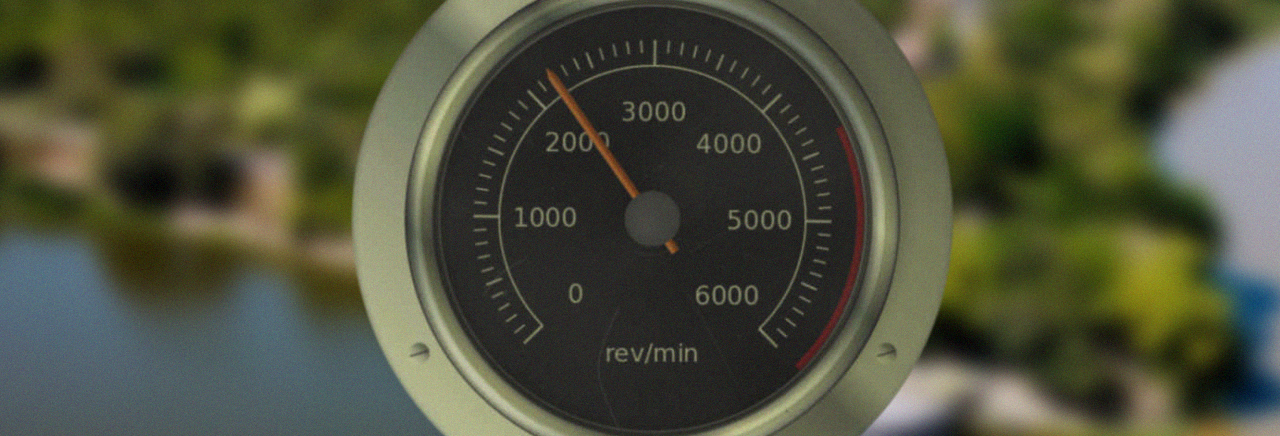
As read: **2200** rpm
